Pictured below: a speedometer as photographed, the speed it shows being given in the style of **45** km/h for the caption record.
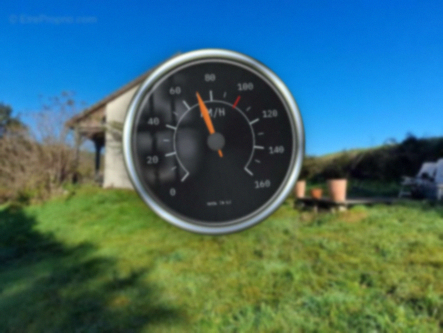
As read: **70** km/h
